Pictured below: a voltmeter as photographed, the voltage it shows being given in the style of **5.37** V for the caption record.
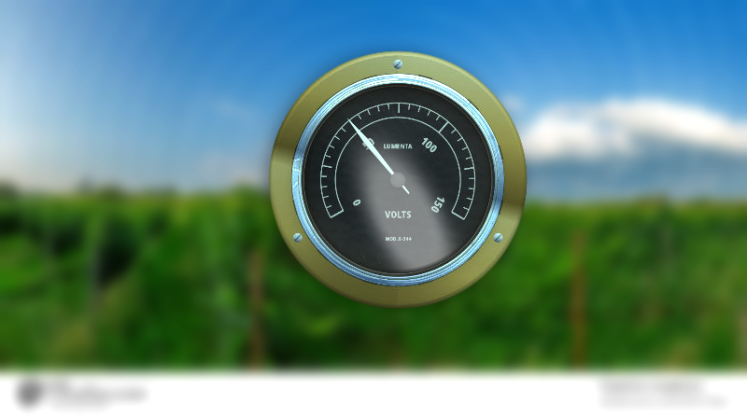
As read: **50** V
